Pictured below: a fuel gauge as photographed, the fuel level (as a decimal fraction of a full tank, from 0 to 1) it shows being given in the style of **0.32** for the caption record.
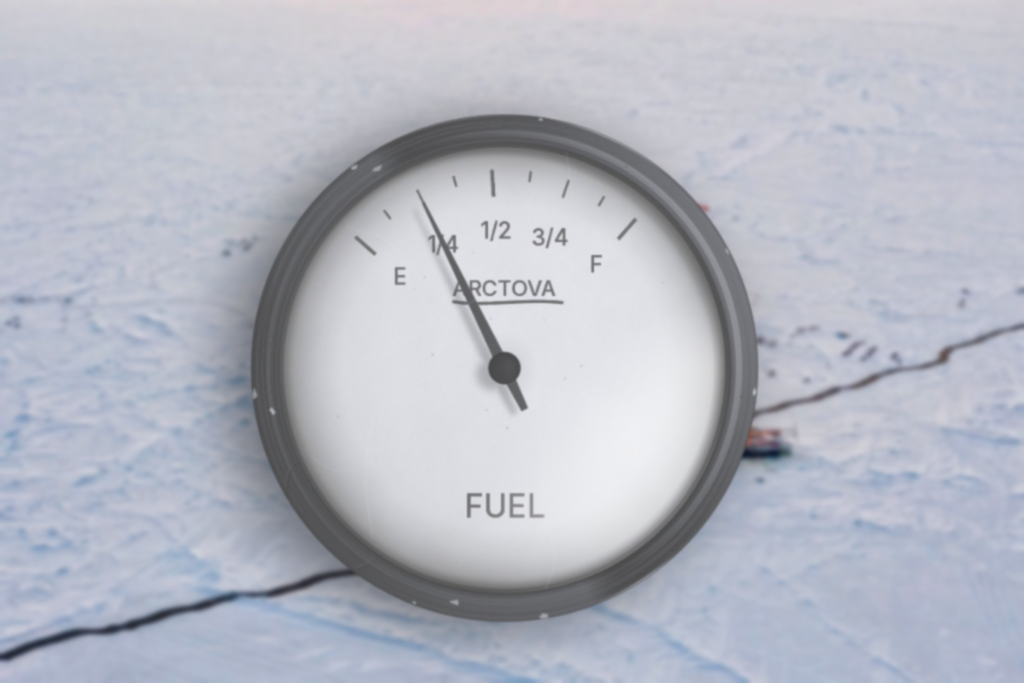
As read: **0.25**
